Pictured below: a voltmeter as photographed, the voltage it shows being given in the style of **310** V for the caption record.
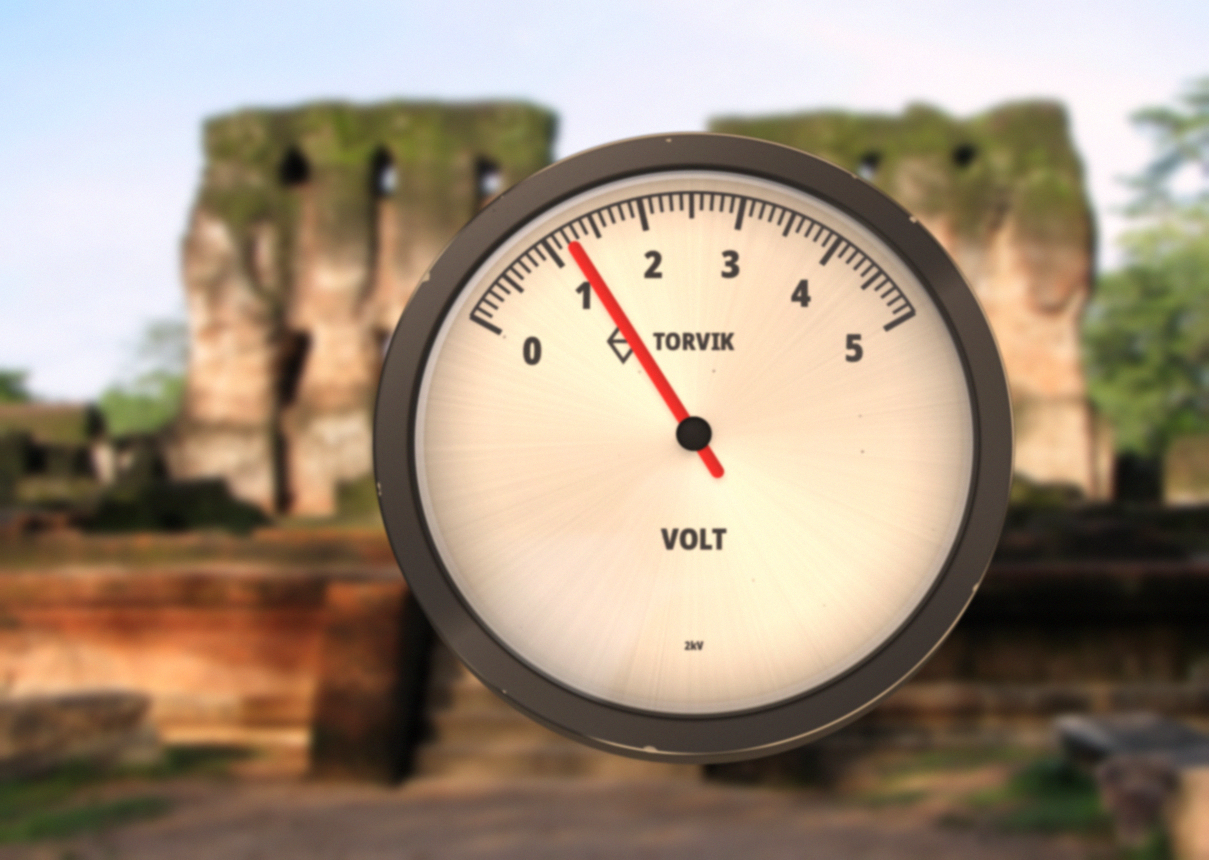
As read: **1.2** V
